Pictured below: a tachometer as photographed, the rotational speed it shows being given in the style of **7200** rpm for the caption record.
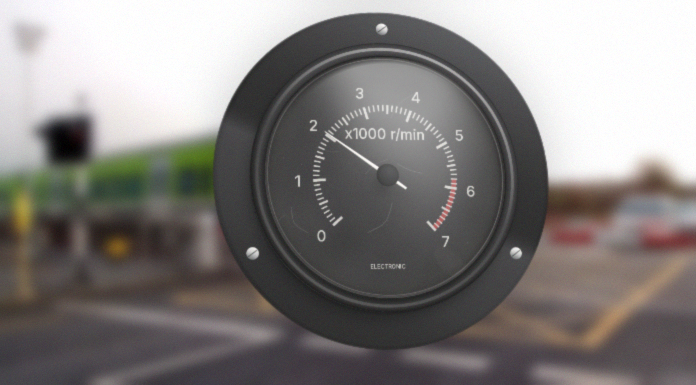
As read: **2000** rpm
